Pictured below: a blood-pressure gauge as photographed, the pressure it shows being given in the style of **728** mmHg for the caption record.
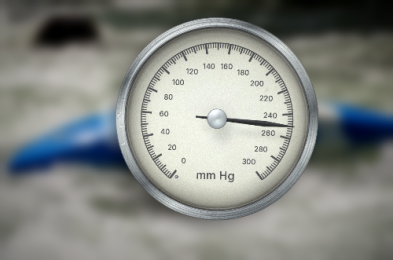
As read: **250** mmHg
